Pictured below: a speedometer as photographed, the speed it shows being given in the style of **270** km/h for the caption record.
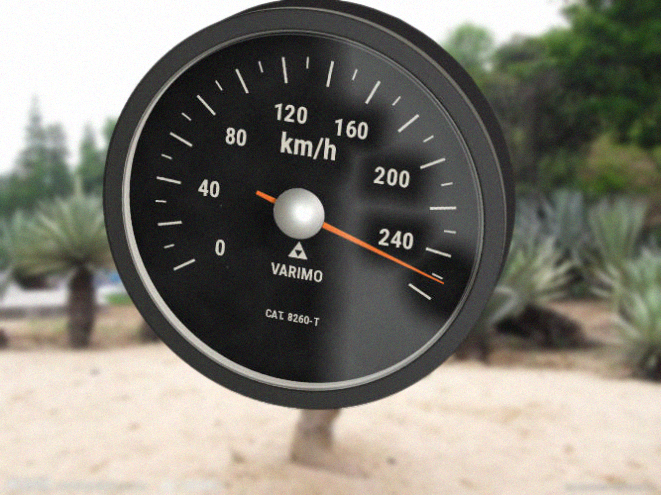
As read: **250** km/h
